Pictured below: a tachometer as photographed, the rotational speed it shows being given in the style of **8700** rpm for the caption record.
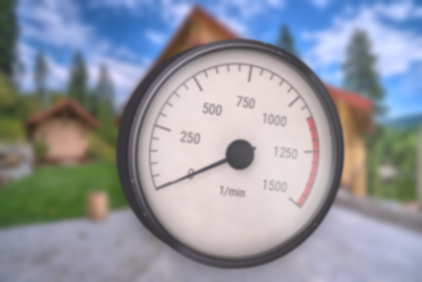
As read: **0** rpm
